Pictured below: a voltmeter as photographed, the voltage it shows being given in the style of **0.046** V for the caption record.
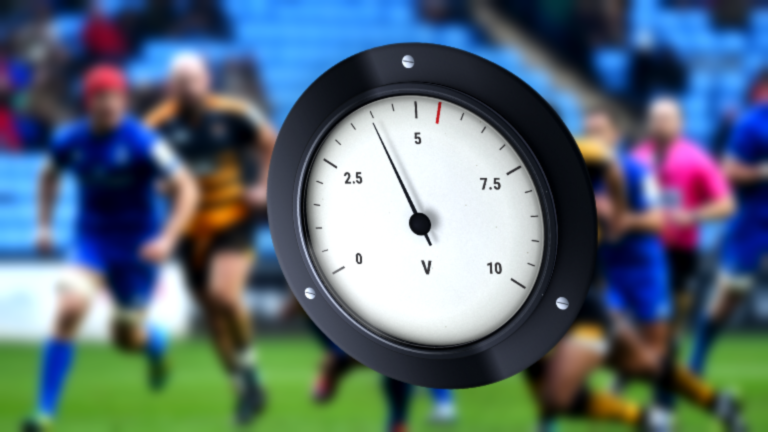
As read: **4** V
